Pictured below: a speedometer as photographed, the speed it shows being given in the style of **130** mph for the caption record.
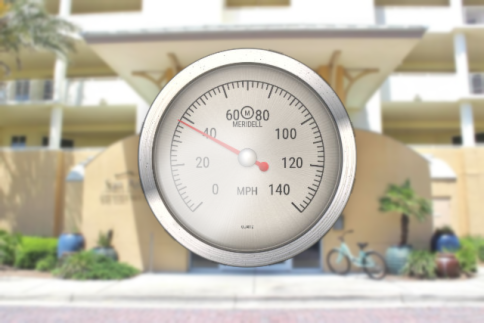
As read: **38** mph
